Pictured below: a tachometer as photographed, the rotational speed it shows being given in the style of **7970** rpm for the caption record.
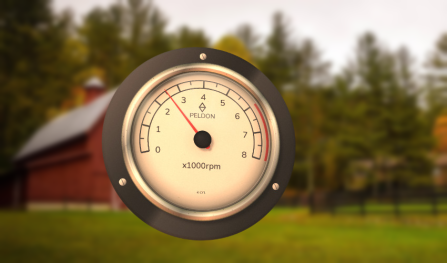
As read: **2500** rpm
